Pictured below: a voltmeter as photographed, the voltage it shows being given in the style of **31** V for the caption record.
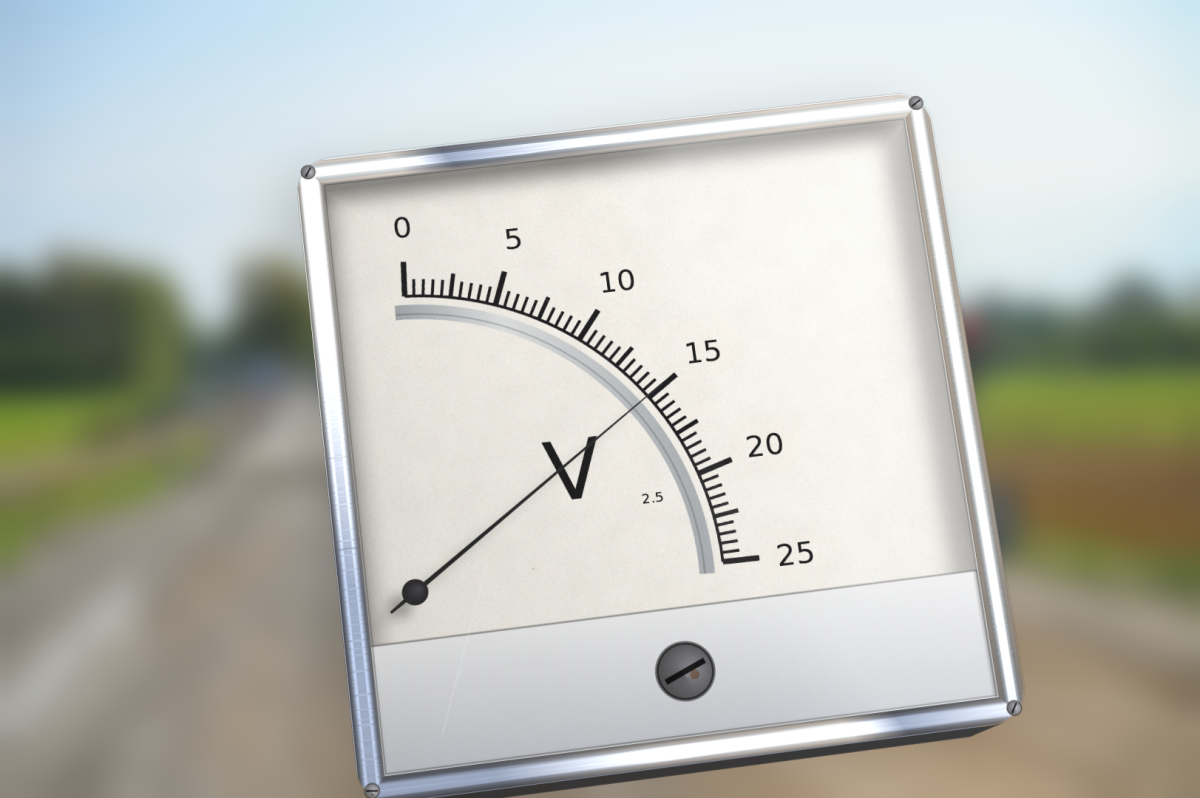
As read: **15** V
